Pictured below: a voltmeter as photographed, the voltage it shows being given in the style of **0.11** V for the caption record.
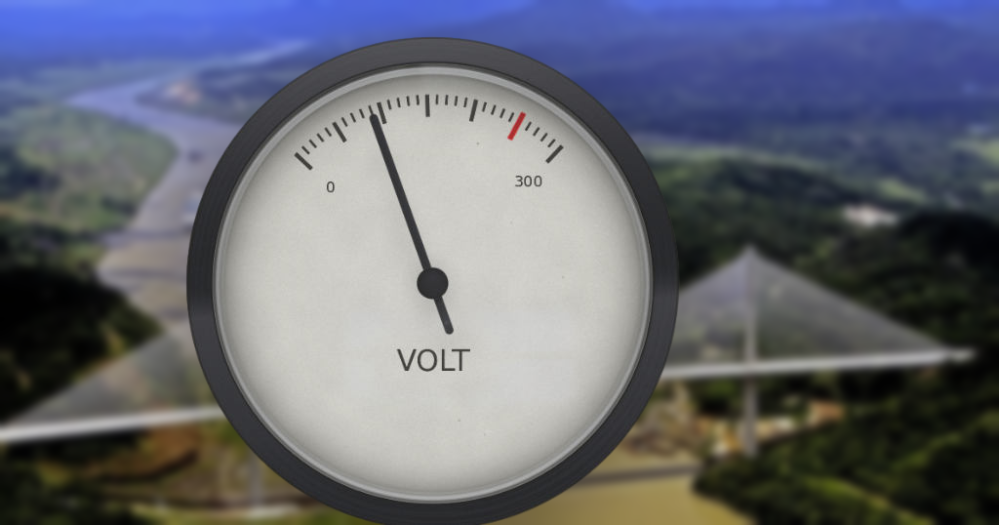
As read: **90** V
